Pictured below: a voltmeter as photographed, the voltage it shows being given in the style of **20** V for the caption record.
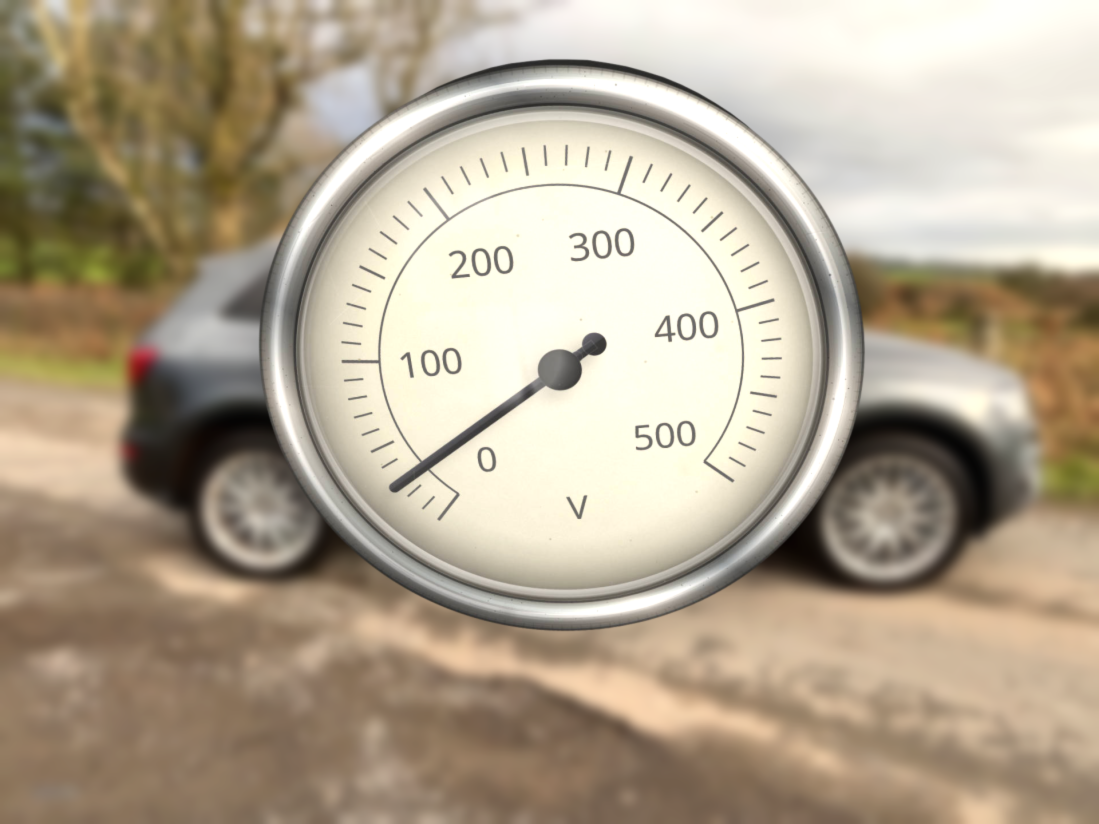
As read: **30** V
